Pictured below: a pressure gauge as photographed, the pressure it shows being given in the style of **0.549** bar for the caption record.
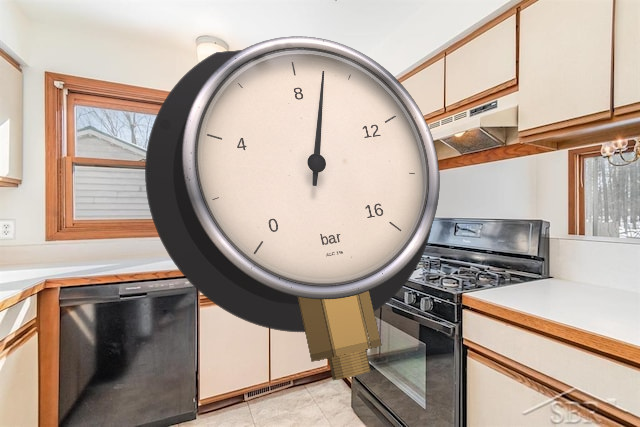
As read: **9** bar
